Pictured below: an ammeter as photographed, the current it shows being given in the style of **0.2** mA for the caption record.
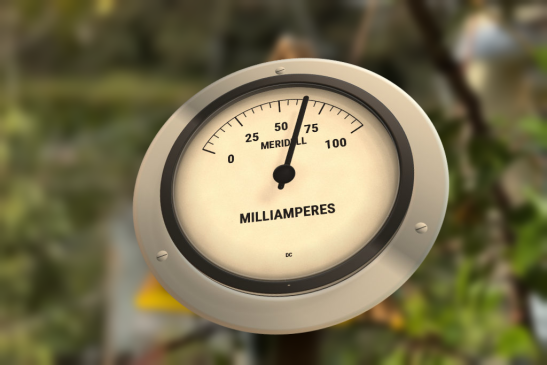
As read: **65** mA
